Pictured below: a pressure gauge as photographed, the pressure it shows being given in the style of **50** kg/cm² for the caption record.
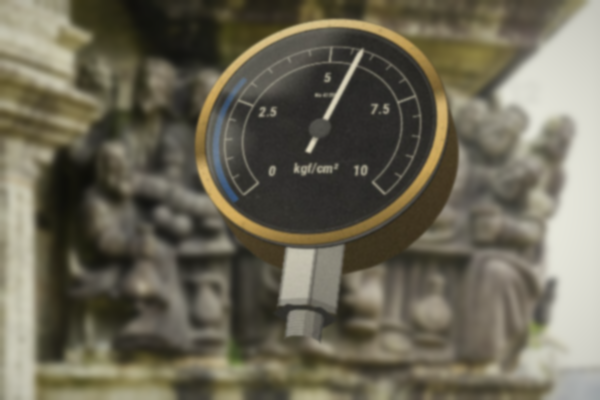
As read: **5.75** kg/cm²
